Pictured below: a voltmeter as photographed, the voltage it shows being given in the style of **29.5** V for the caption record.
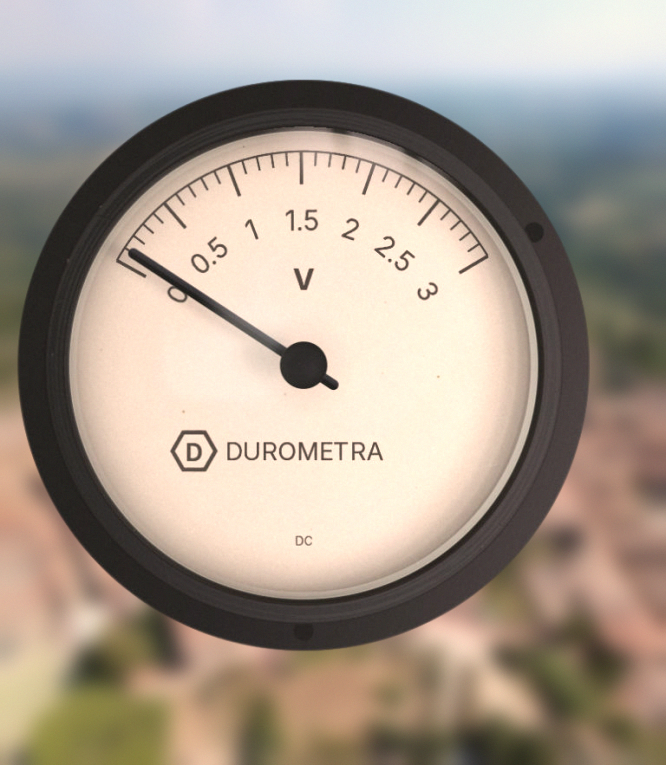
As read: **0.1** V
